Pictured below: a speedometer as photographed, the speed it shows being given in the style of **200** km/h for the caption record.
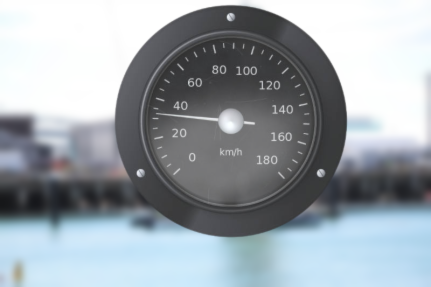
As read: **32.5** km/h
